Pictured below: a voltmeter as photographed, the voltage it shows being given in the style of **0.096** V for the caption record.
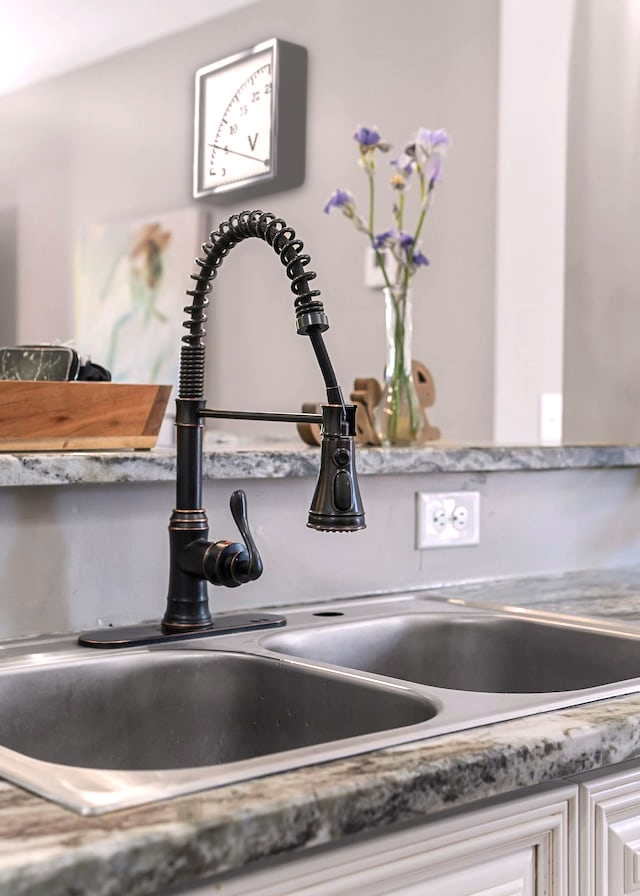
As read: **5** V
